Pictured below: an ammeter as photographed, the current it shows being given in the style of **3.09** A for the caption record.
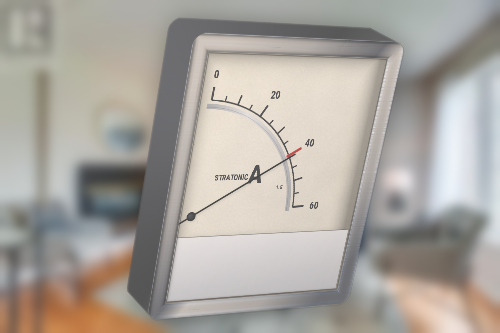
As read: **40** A
